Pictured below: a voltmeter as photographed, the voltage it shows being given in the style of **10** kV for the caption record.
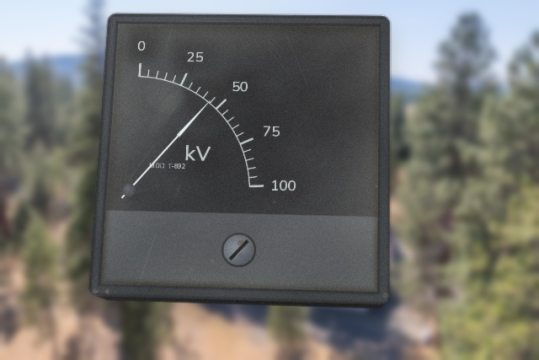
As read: **45** kV
